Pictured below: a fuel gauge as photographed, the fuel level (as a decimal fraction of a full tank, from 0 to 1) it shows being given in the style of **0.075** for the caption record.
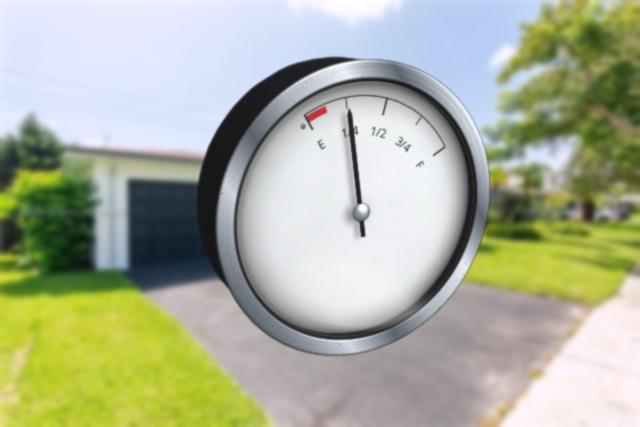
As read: **0.25**
